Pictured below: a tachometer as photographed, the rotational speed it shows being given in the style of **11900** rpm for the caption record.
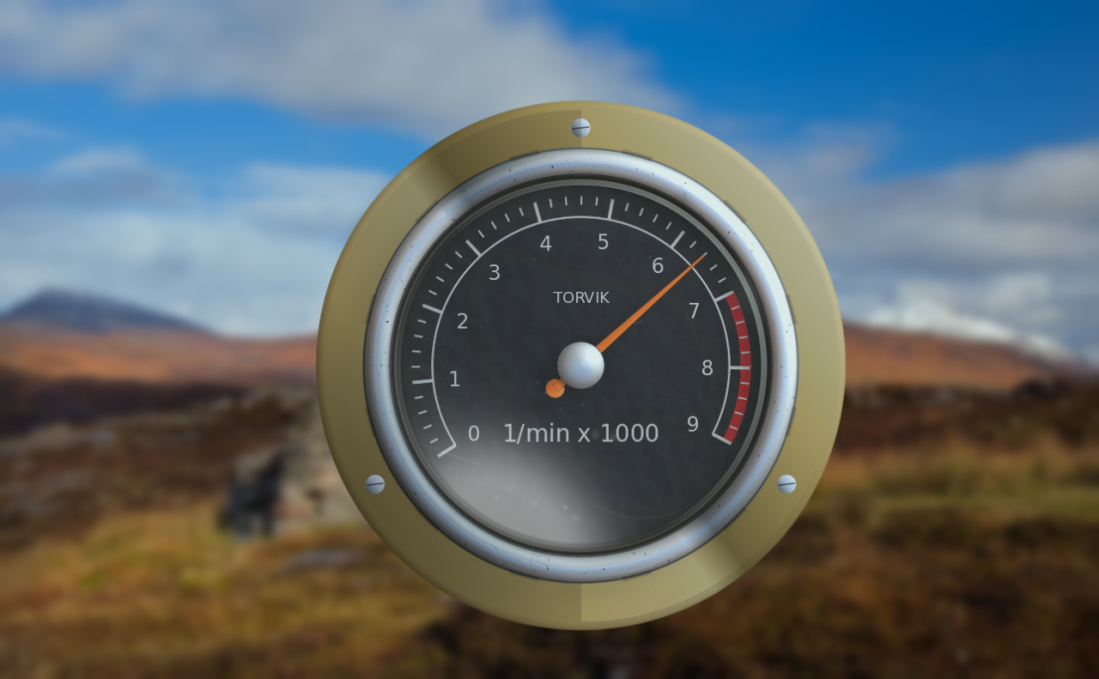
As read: **6400** rpm
